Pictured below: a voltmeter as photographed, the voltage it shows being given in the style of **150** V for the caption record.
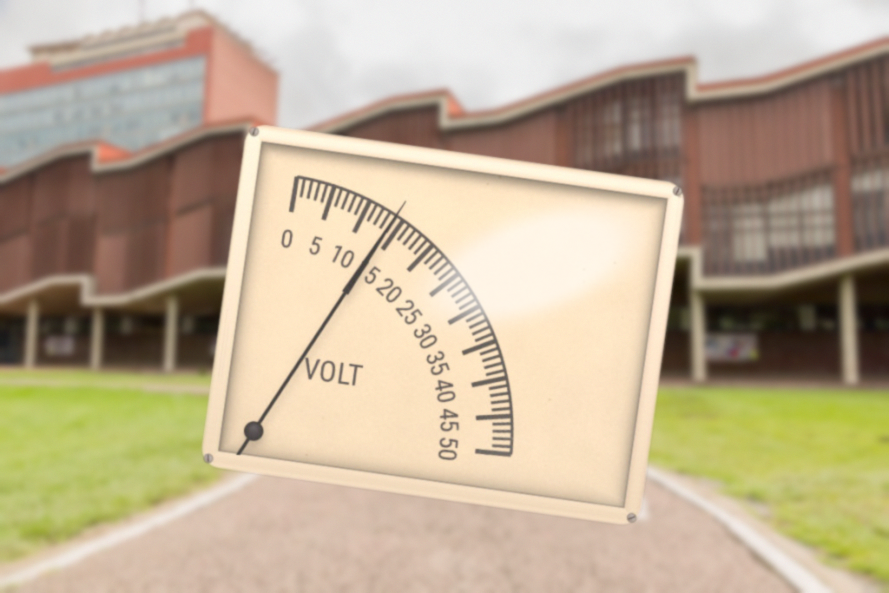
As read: **14** V
